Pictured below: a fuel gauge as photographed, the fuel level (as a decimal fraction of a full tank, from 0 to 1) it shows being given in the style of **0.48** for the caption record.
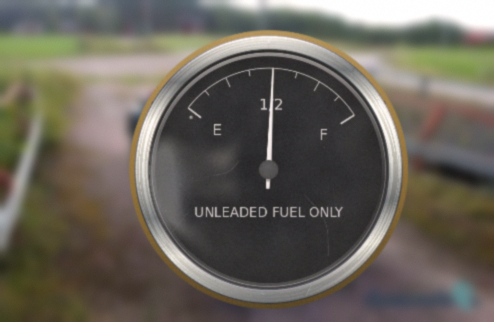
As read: **0.5**
